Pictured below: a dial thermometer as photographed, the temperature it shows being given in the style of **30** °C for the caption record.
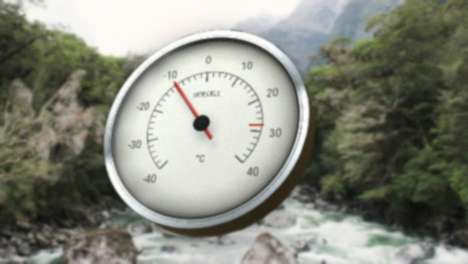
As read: **-10** °C
